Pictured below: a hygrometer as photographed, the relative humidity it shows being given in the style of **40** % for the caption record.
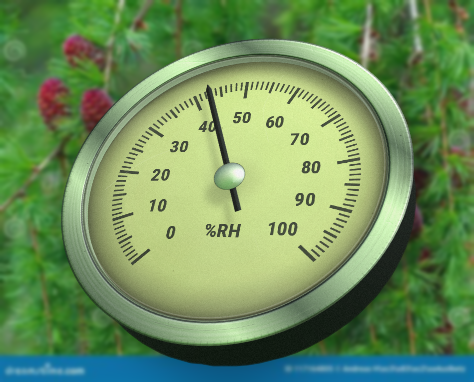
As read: **43** %
